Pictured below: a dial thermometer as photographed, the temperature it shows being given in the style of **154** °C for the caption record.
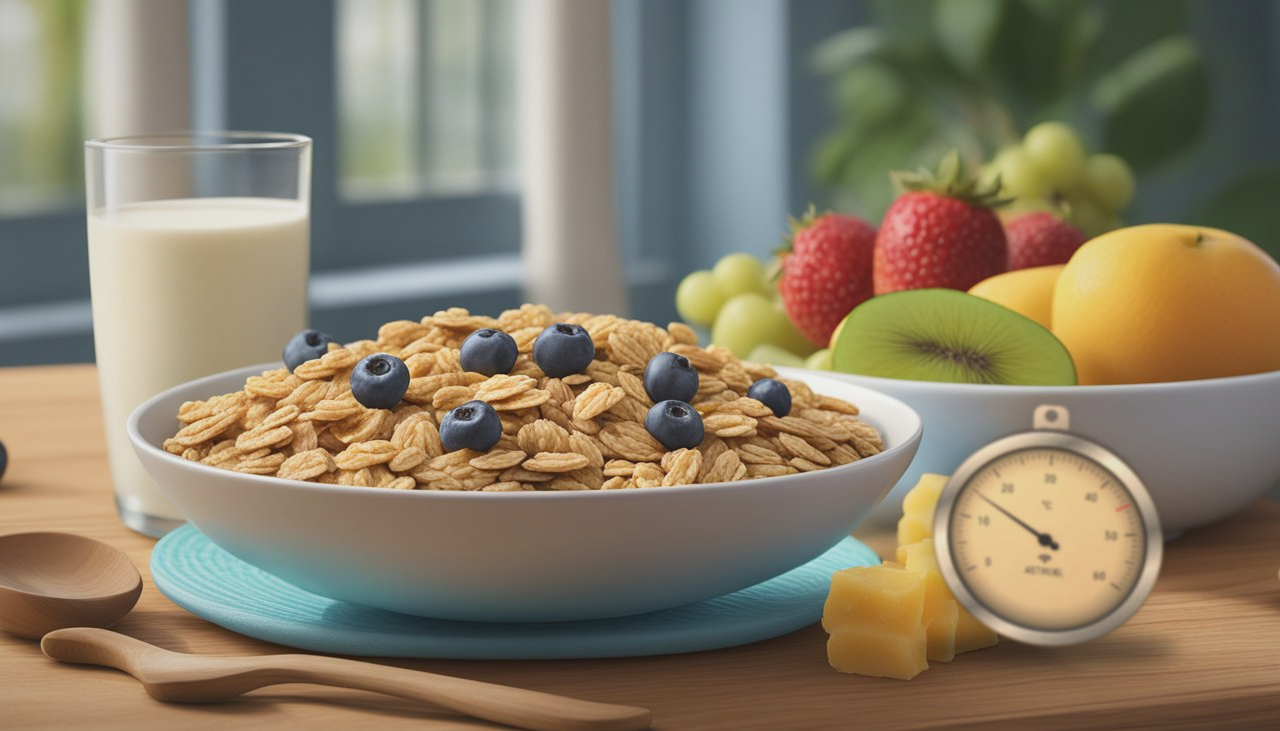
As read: **15** °C
